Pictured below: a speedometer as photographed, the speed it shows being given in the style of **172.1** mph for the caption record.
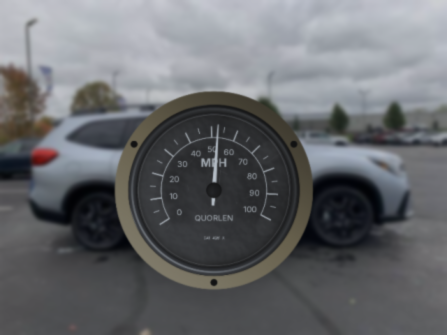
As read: **52.5** mph
